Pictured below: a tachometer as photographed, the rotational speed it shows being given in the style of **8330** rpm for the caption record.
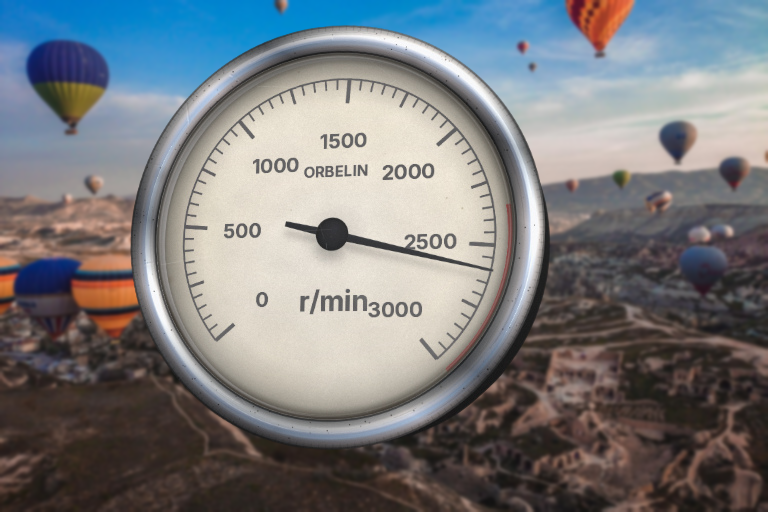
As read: **2600** rpm
